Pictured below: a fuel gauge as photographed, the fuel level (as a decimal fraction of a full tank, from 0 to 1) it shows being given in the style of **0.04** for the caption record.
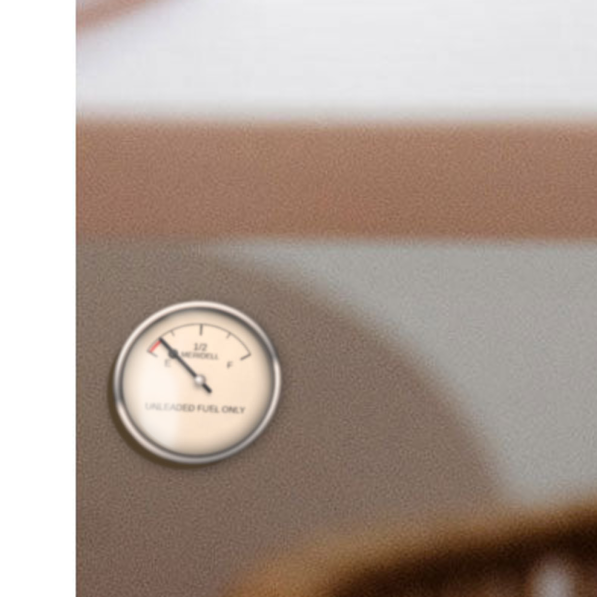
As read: **0.125**
